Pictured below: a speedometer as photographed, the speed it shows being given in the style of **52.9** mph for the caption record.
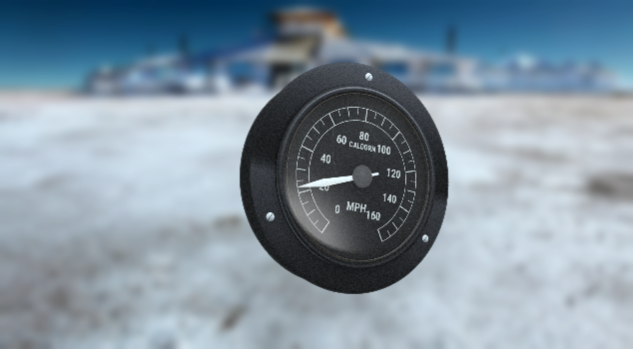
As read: **22.5** mph
